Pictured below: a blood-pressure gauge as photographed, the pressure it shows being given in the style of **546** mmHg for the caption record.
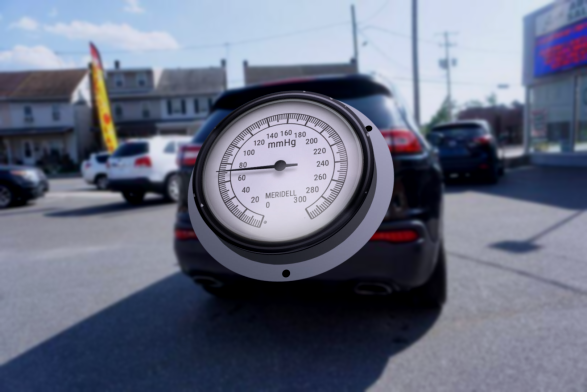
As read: **70** mmHg
